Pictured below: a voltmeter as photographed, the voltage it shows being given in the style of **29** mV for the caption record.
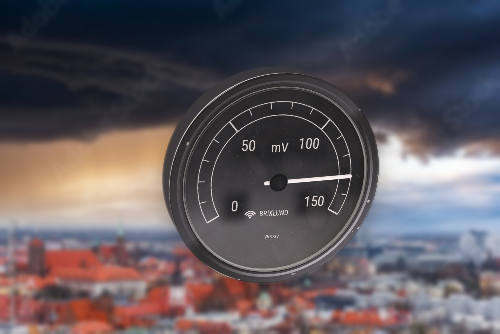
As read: **130** mV
